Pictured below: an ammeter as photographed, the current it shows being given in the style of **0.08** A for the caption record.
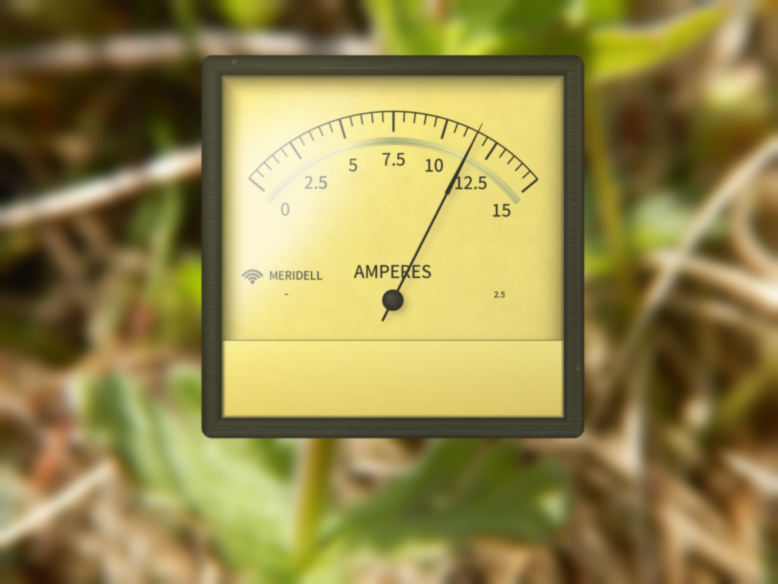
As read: **11.5** A
